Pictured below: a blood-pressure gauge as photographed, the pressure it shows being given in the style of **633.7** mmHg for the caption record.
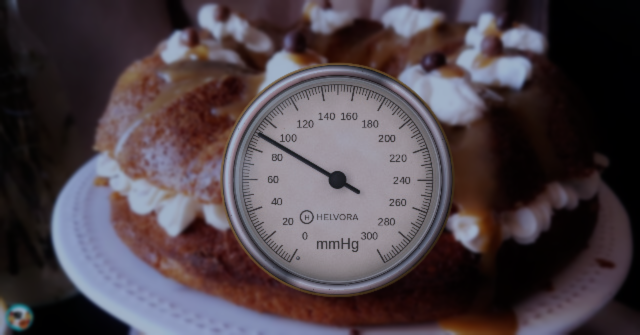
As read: **90** mmHg
